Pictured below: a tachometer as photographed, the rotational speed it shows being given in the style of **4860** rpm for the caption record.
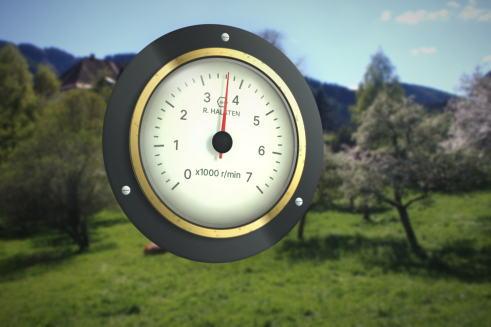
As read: **3600** rpm
